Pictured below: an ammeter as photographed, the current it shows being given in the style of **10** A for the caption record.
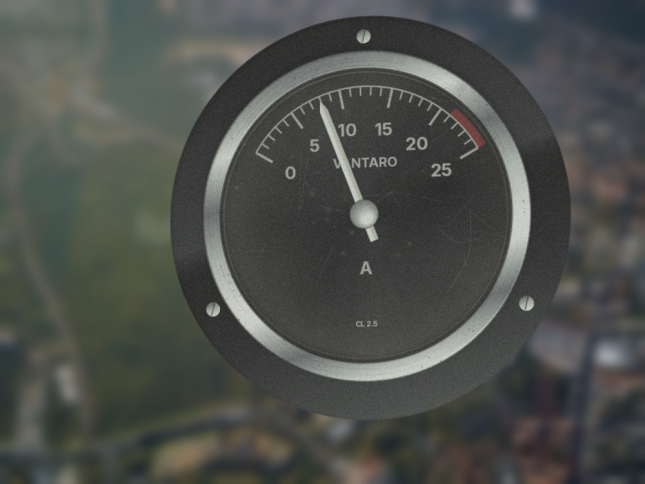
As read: **8** A
